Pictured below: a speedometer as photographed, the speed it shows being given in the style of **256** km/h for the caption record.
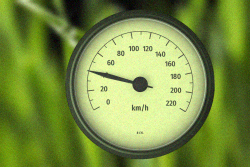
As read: **40** km/h
